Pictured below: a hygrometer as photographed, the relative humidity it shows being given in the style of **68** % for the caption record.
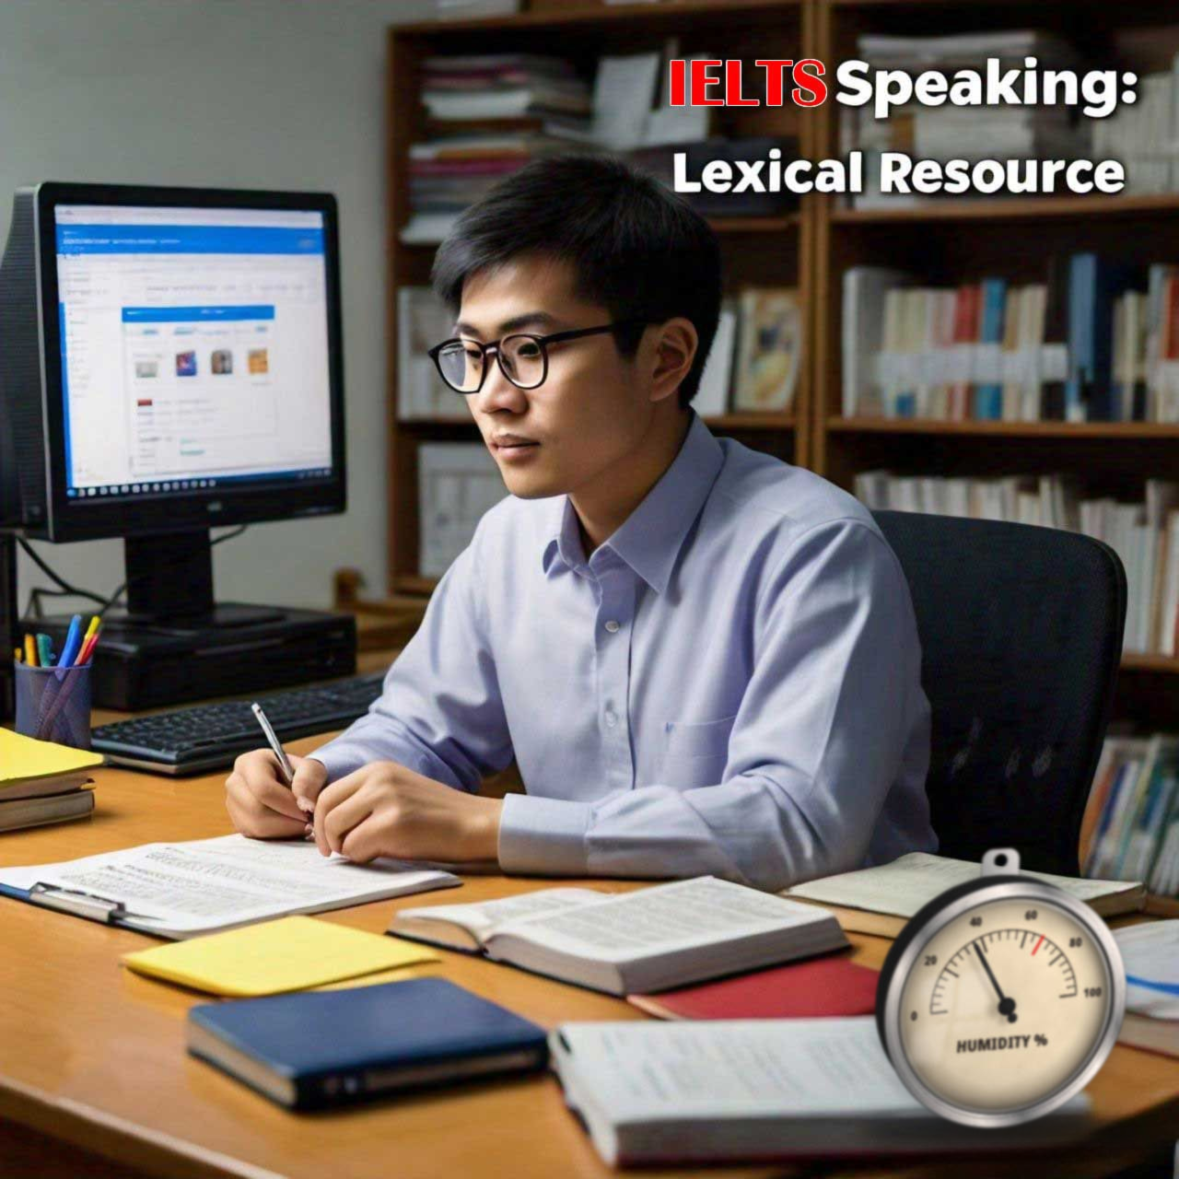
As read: **36** %
